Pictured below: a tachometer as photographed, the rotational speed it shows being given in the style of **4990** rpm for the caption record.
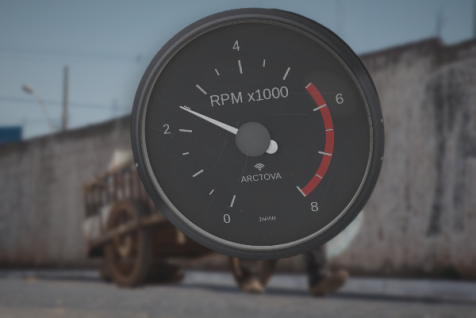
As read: **2500** rpm
